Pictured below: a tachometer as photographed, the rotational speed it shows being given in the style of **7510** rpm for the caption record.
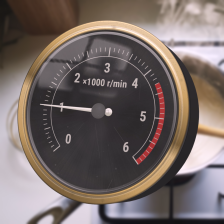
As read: **1000** rpm
